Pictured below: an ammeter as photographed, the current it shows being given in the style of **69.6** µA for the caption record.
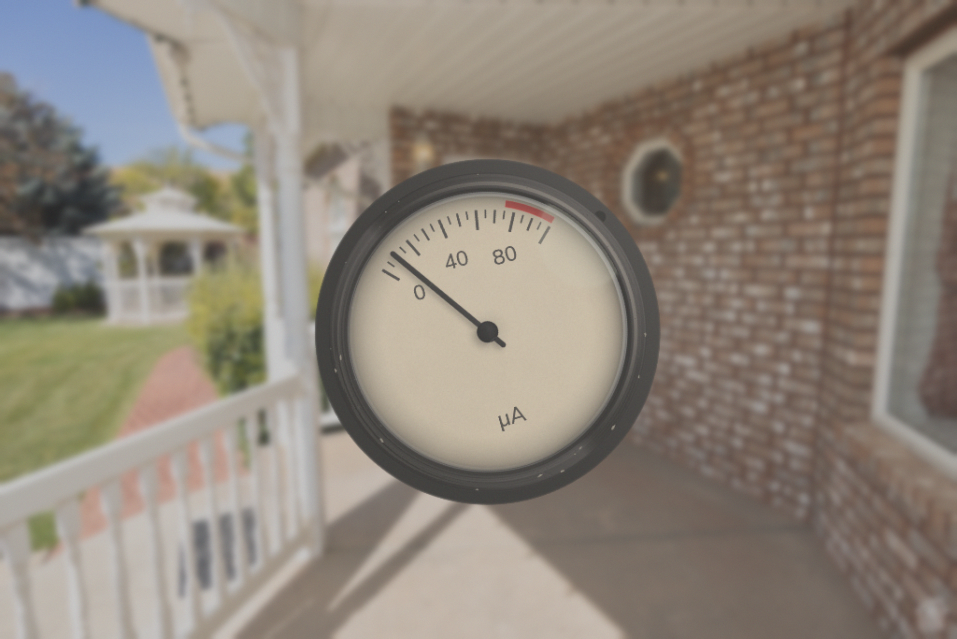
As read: **10** µA
